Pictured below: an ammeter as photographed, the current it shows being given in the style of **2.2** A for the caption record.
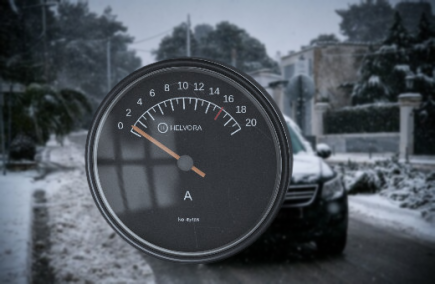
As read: **1** A
